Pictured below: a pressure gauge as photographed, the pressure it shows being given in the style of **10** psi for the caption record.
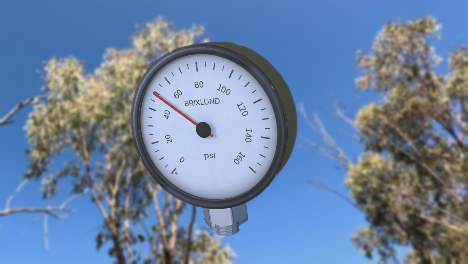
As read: **50** psi
